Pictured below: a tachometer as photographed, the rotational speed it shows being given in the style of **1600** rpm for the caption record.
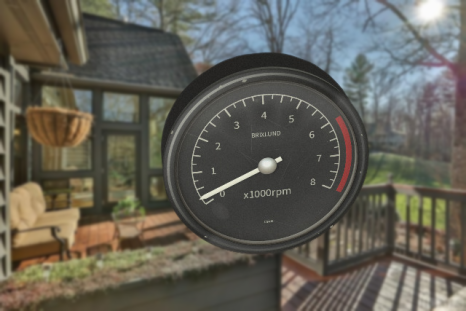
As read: **250** rpm
